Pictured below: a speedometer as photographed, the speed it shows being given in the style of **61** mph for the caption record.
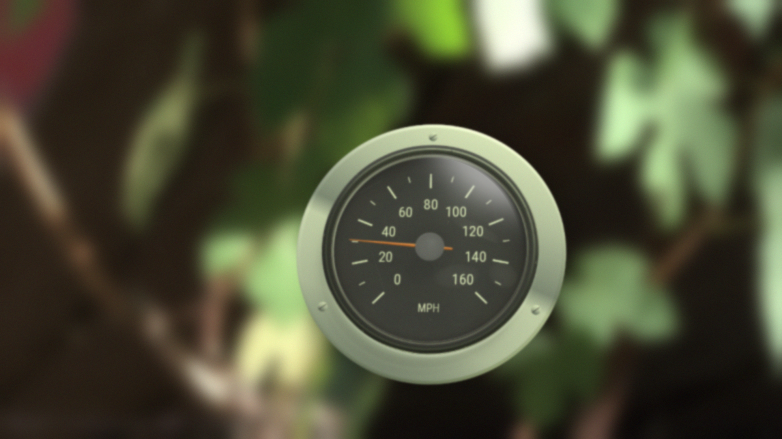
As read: **30** mph
